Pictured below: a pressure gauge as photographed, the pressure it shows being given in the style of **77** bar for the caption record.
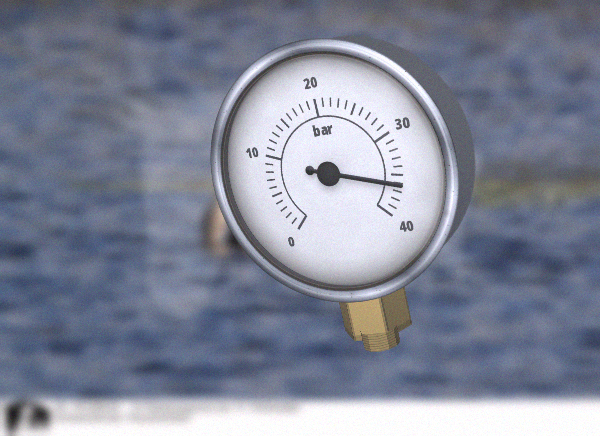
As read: **36** bar
